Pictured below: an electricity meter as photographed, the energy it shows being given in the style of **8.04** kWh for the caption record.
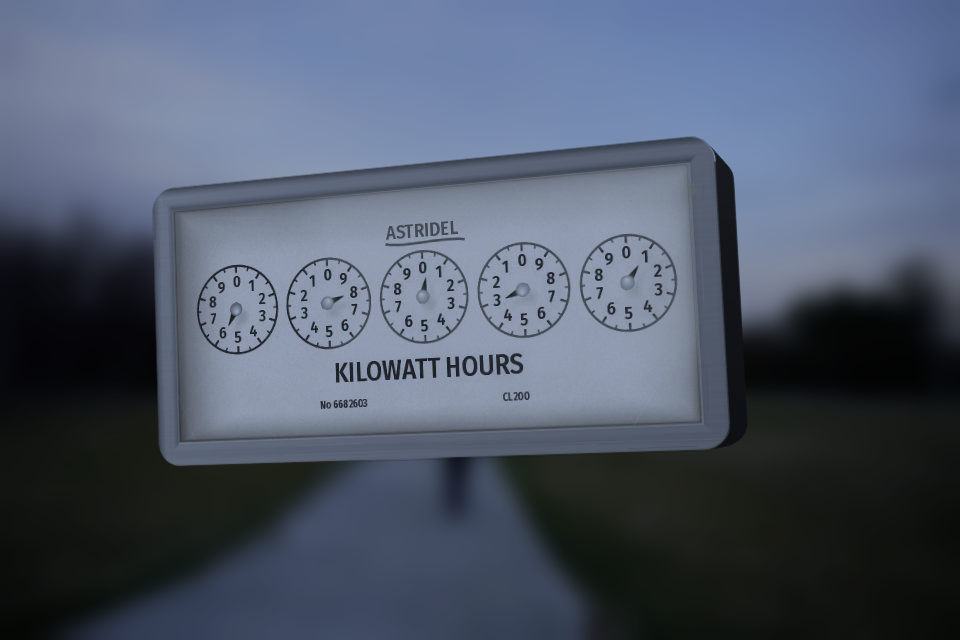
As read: **58031** kWh
